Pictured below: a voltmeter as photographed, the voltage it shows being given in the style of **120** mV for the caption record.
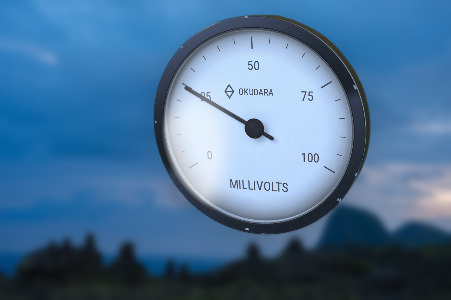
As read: **25** mV
